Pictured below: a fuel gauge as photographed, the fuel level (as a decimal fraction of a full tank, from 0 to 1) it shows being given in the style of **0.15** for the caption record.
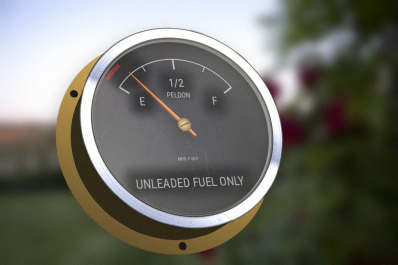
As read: **0.125**
